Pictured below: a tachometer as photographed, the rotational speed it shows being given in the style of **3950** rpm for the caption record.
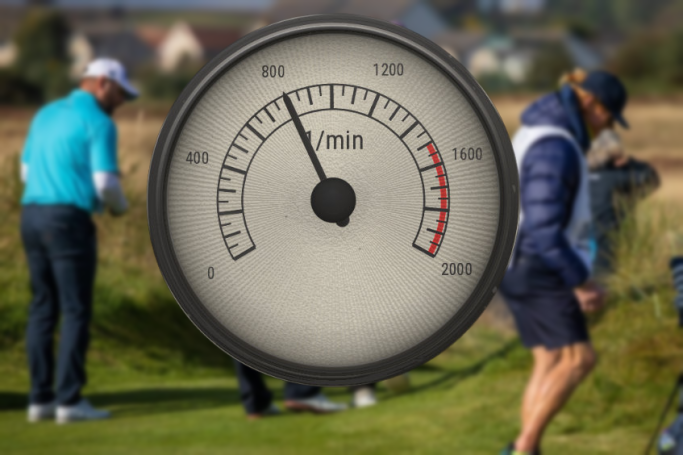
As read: **800** rpm
